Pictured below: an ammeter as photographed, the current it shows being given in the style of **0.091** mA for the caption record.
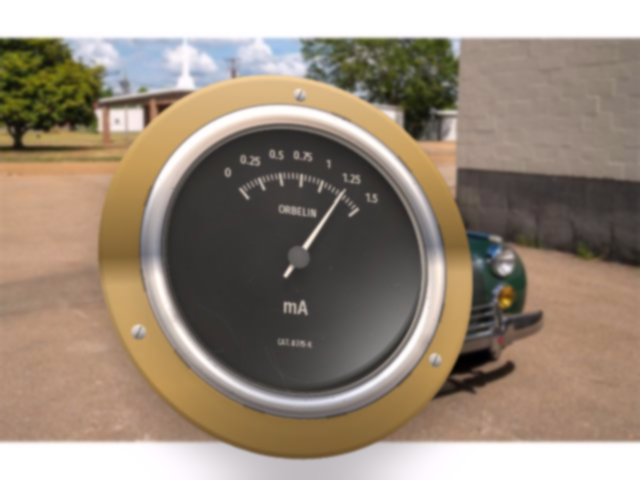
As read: **1.25** mA
